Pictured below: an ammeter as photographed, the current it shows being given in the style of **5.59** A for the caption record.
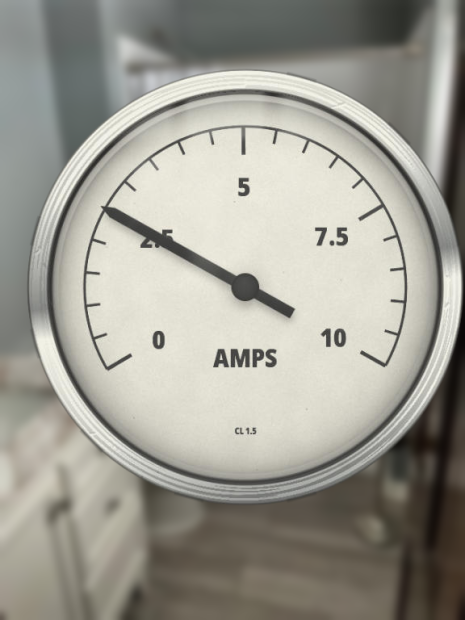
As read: **2.5** A
